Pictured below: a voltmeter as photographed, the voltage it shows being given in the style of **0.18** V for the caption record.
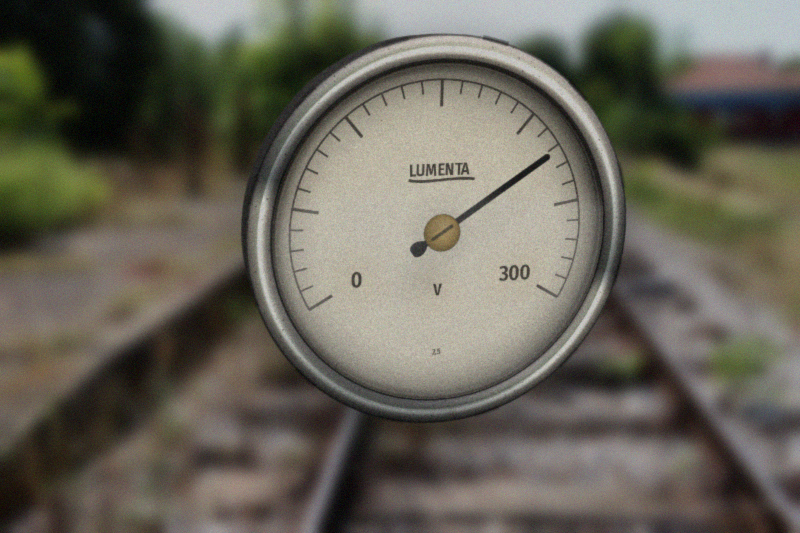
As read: **220** V
